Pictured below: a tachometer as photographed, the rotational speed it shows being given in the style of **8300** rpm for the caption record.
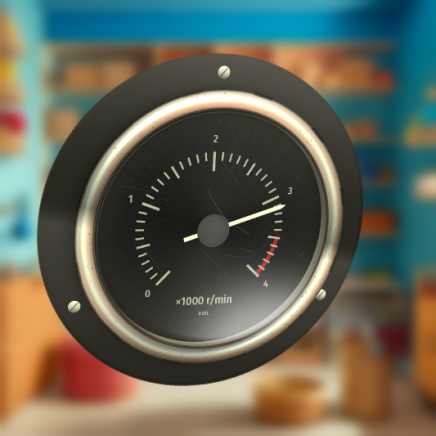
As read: **3100** rpm
